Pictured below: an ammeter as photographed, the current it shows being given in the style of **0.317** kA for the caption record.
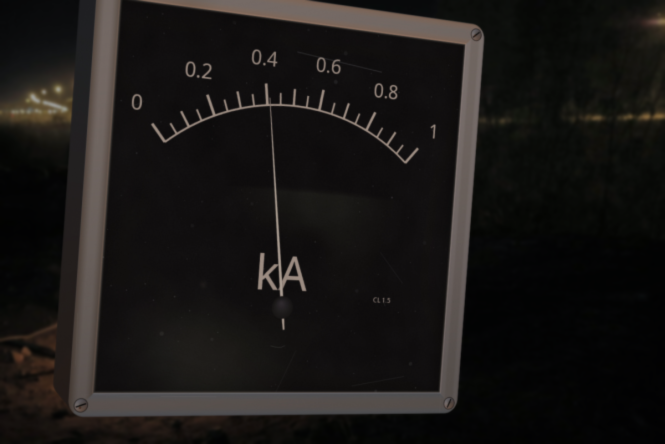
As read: **0.4** kA
